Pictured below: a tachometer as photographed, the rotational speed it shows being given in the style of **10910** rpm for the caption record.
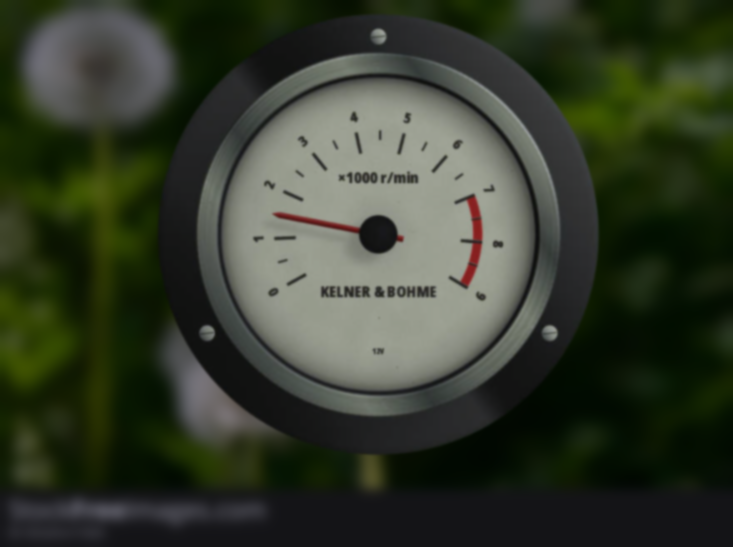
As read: **1500** rpm
